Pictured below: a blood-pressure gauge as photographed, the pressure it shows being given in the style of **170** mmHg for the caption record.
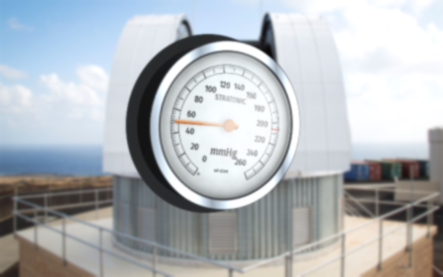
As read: **50** mmHg
